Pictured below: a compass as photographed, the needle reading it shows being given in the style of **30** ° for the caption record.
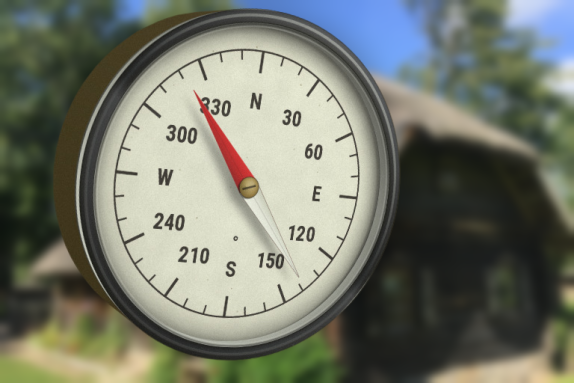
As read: **320** °
